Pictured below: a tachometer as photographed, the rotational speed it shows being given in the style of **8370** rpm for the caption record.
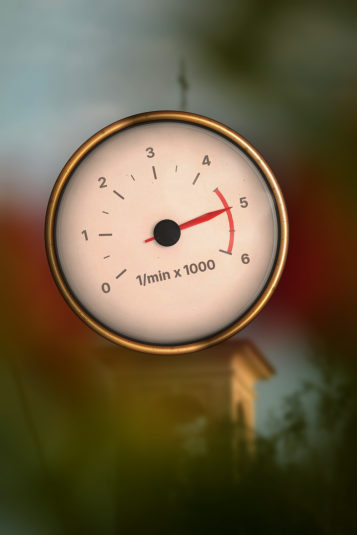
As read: **5000** rpm
